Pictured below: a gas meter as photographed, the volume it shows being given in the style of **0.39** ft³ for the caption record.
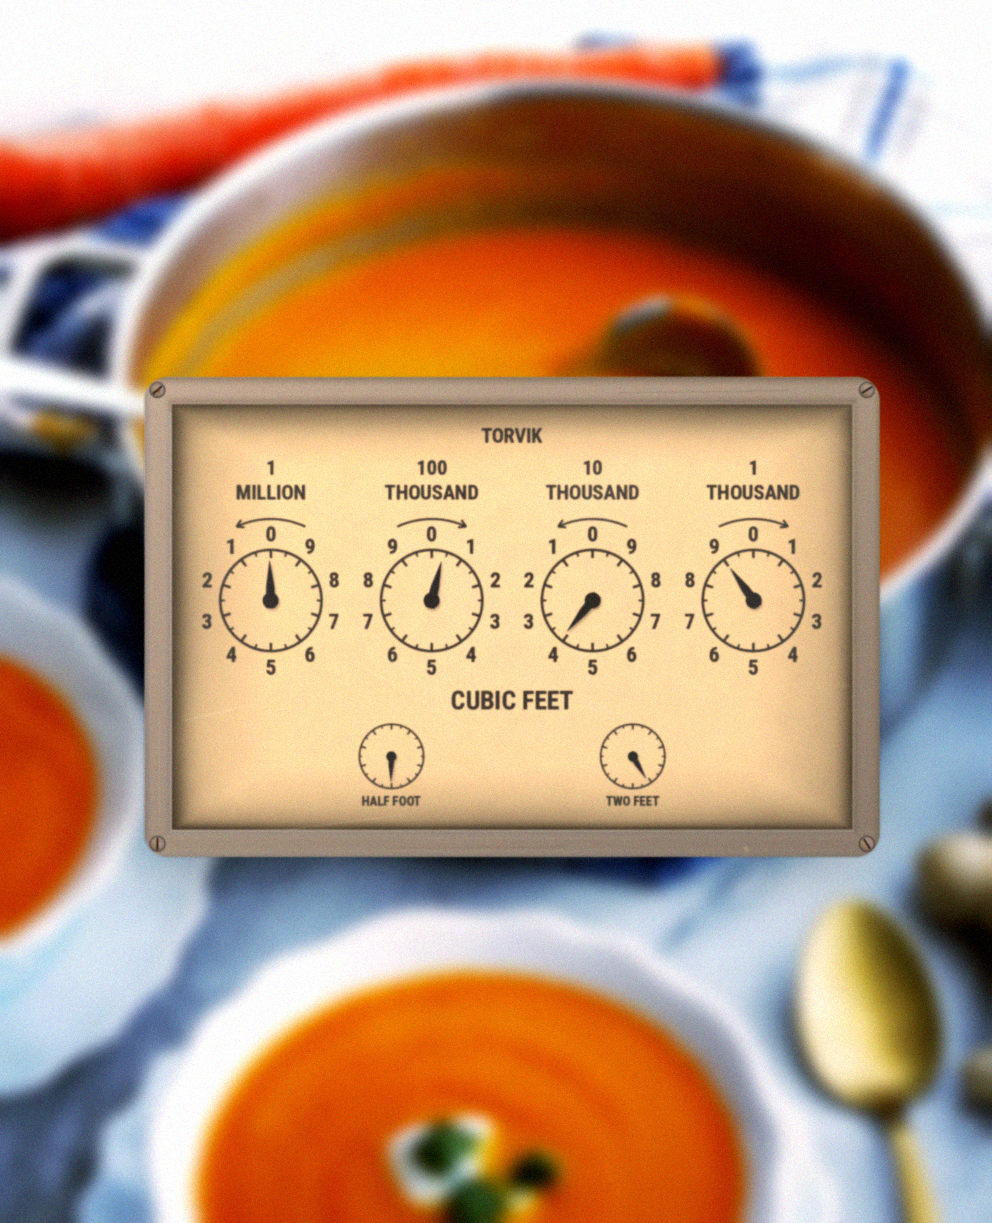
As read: **3900** ft³
